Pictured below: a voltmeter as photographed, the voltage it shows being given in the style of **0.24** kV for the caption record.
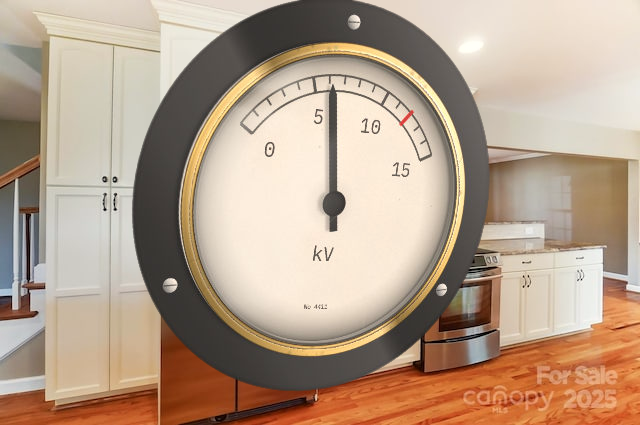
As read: **6** kV
